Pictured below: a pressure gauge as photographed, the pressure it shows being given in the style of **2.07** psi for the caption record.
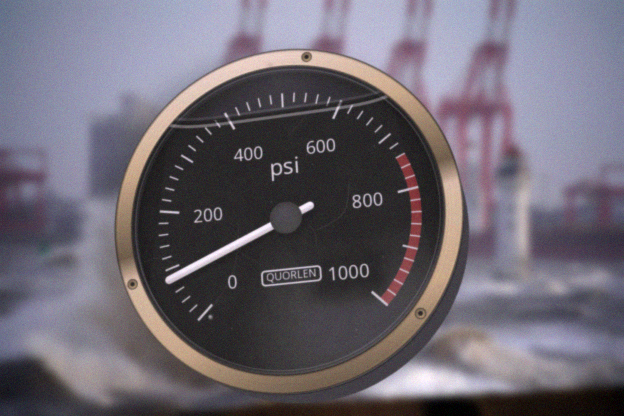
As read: **80** psi
